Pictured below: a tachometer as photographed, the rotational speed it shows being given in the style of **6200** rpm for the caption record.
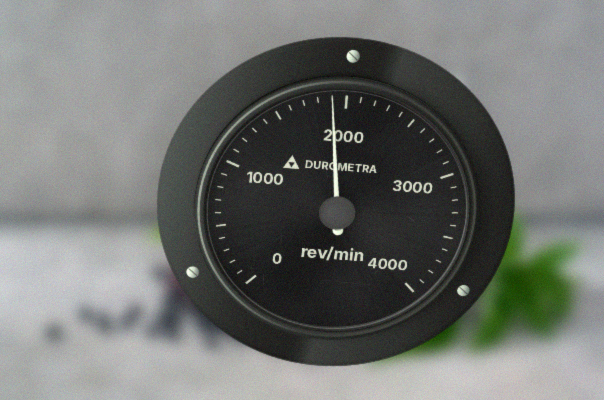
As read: **1900** rpm
